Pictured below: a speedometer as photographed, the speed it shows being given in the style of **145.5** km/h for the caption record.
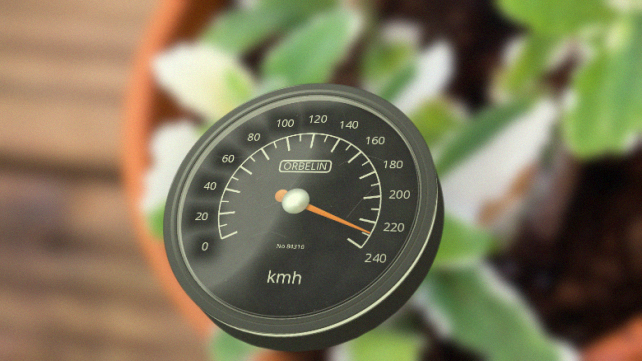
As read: **230** km/h
